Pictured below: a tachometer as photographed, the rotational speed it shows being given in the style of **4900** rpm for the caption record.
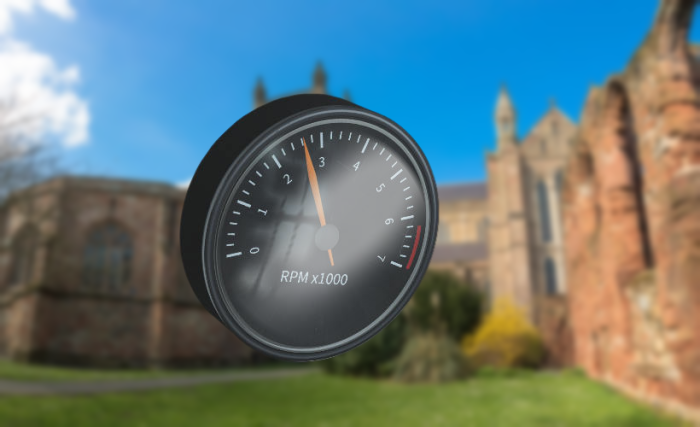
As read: **2600** rpm
